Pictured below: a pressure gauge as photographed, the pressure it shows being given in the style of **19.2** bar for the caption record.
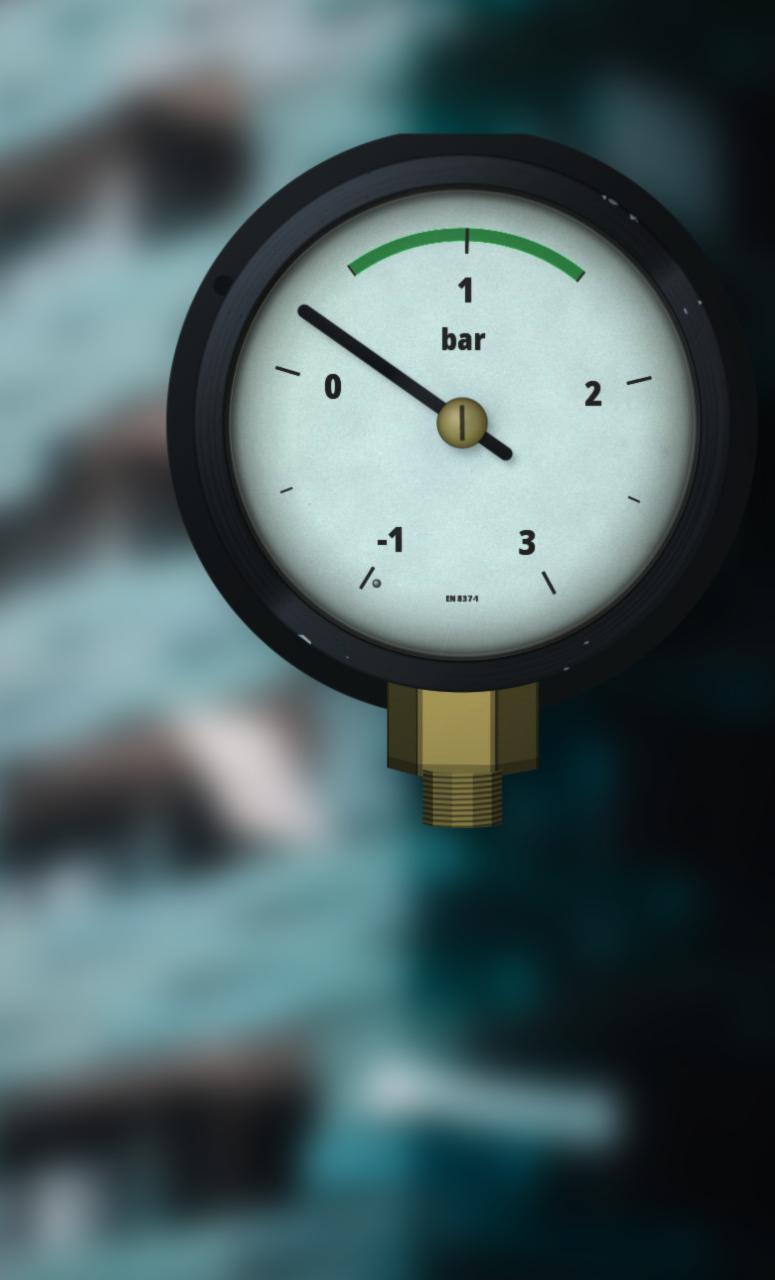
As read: **0.25** bar
